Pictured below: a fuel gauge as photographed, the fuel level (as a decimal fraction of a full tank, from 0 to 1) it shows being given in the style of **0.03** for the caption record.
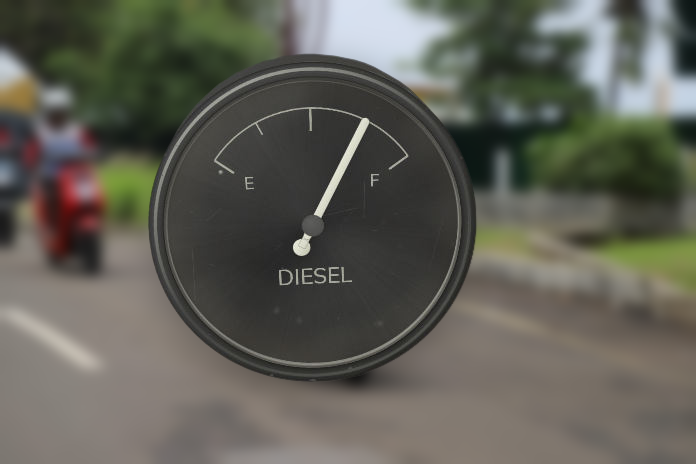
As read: **0.75**
